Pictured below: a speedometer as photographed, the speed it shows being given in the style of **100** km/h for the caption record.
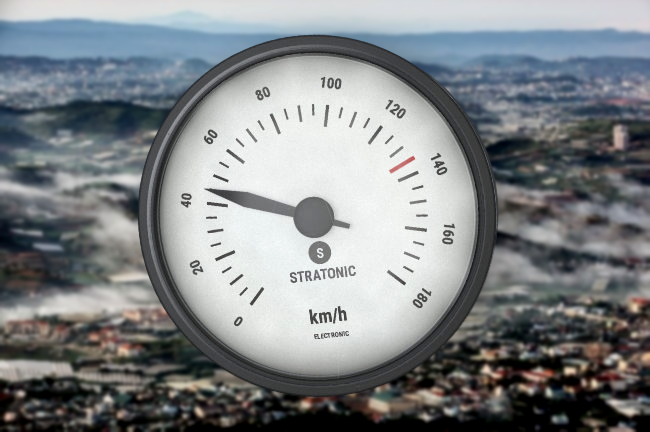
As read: **45** km/h
